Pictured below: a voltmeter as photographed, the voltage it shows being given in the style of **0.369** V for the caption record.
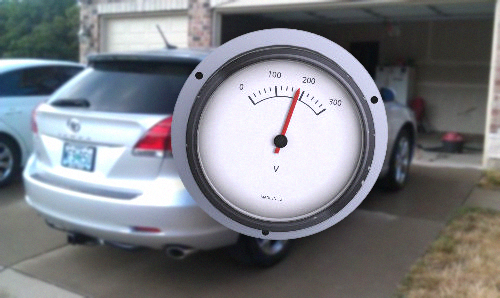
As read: **180** V
